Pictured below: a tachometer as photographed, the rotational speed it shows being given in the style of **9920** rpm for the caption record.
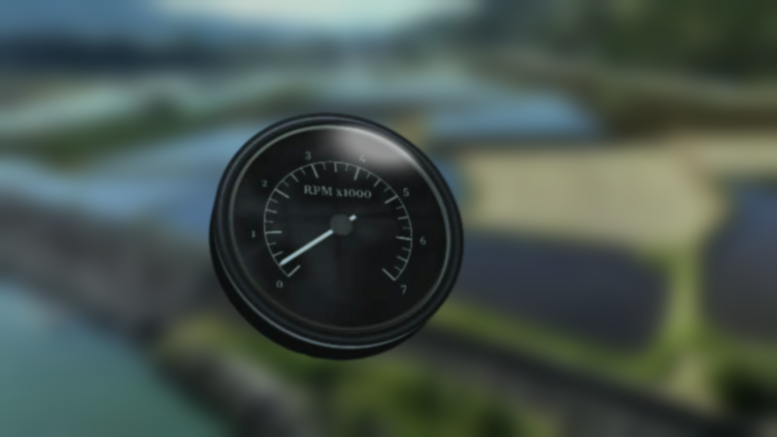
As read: **250** rpm
